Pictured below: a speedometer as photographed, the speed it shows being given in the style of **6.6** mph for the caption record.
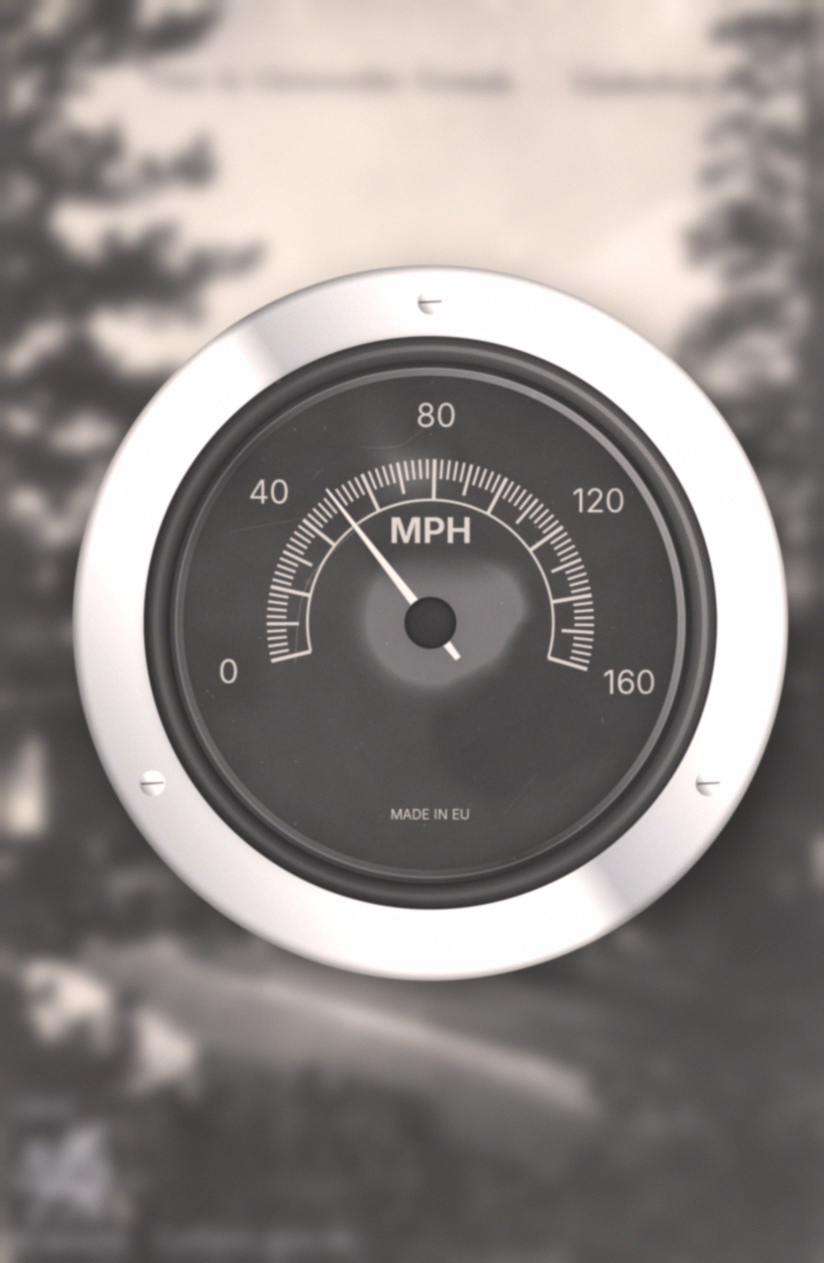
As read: **50** mph
